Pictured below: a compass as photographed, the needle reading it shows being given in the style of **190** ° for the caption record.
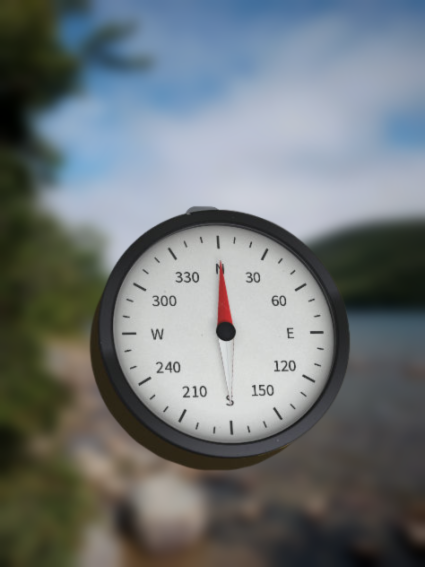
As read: **0** °
